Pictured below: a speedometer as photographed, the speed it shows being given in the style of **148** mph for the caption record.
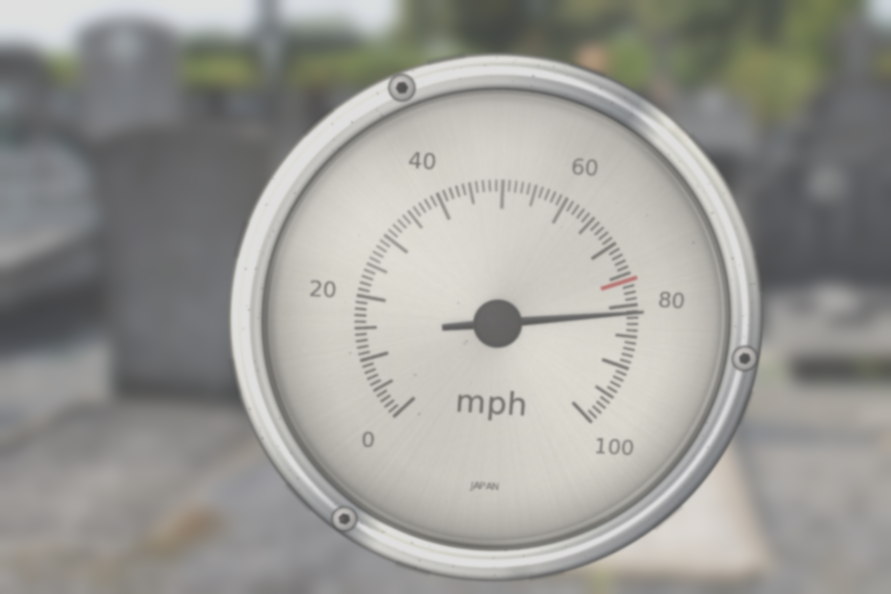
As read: **81** mph
